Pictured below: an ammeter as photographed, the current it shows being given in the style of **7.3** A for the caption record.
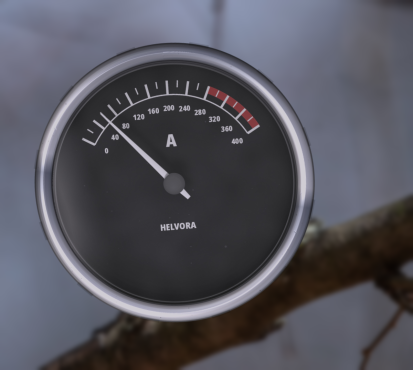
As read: **60** A
